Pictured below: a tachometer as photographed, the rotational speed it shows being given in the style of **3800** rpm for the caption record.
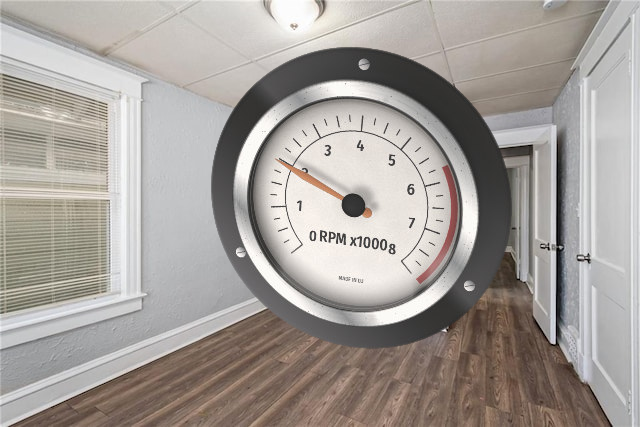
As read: **2000** rpm
